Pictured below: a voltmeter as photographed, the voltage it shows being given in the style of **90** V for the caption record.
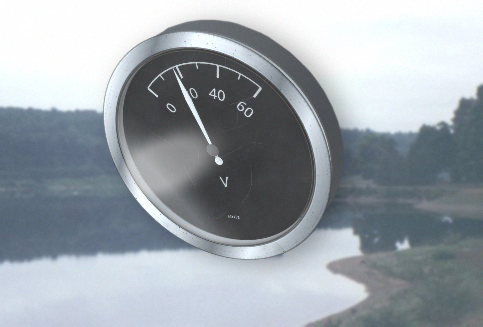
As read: **20** V
